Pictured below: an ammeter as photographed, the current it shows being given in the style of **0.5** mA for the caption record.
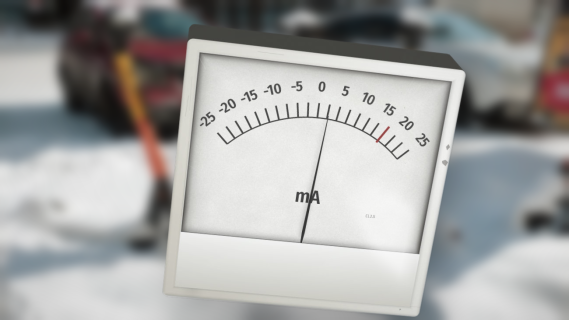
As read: **2.5** mA
